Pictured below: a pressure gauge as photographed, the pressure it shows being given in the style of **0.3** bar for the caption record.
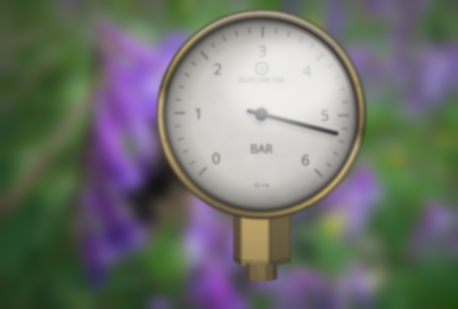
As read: **5.3** bar
